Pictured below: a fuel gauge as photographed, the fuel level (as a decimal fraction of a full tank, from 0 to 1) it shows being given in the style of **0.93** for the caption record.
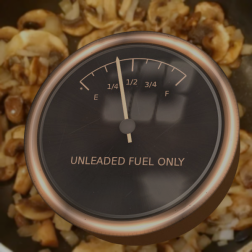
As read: **0.375**
